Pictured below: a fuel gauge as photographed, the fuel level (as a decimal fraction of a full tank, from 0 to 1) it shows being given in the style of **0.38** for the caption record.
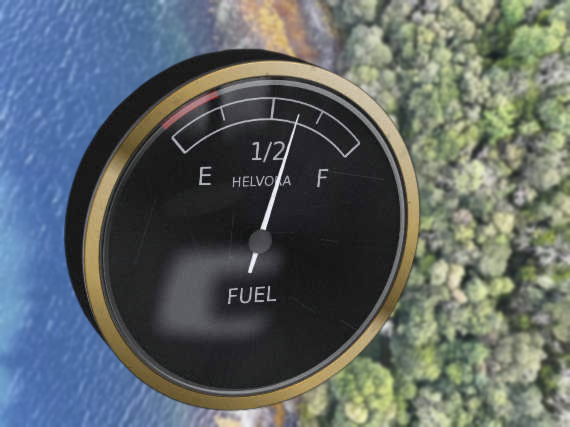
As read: **0.625**
